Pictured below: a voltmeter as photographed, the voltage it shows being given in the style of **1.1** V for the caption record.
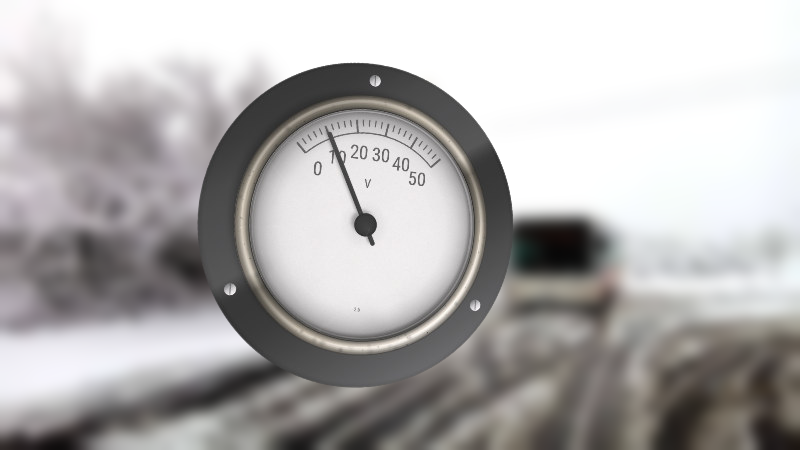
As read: **10** V
